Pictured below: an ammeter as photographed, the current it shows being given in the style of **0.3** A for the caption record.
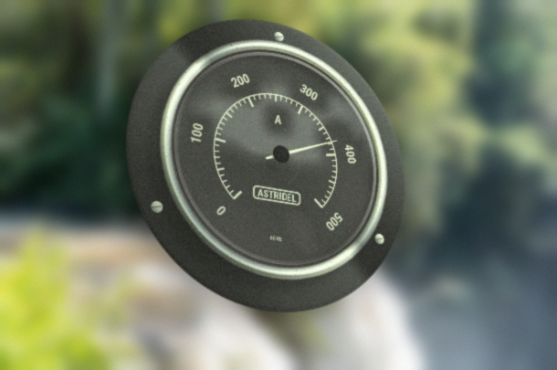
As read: **380** A
